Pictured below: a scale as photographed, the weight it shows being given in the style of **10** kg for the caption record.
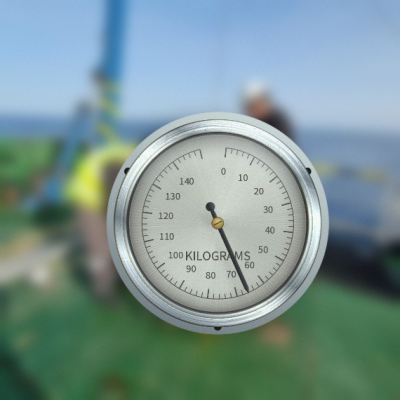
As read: **66** kg
